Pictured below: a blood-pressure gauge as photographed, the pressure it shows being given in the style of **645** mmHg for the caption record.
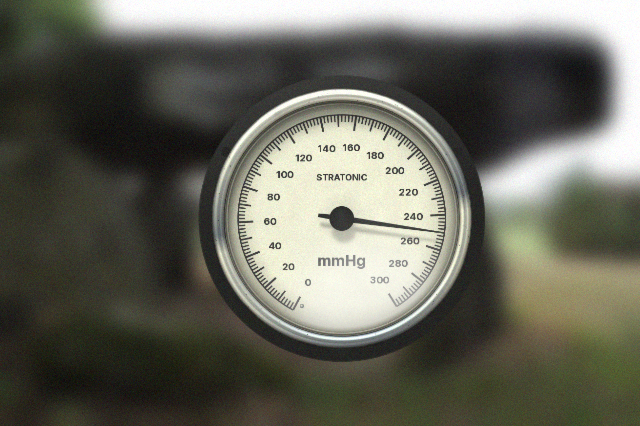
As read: **250** mmHg
